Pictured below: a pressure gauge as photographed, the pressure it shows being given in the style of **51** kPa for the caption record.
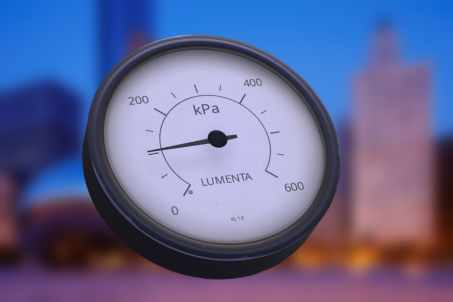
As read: **100** kPa
